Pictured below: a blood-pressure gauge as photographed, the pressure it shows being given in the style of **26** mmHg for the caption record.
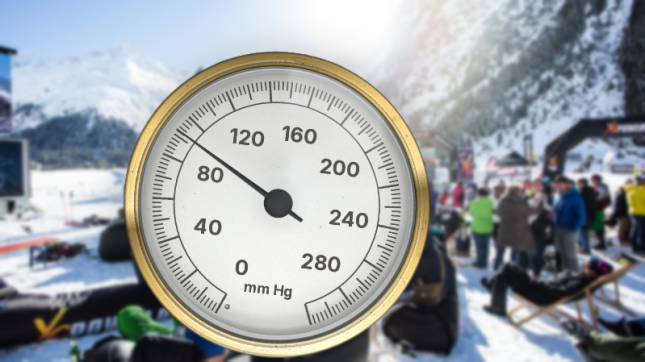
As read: **92** mmHg
